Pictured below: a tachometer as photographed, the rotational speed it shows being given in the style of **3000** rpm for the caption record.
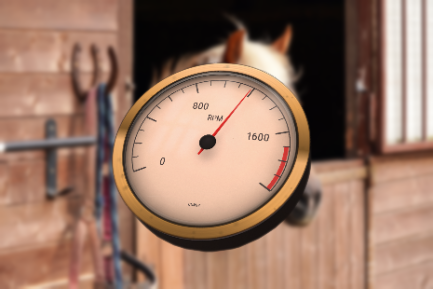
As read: **1200** rpm
